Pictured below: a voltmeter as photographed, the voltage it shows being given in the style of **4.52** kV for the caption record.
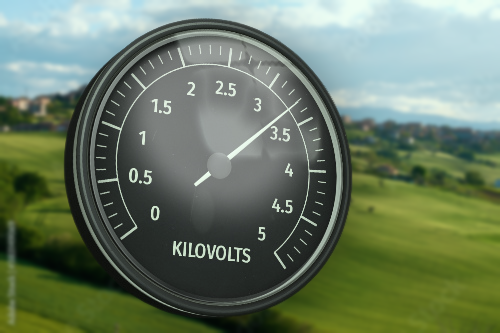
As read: **3.3** kV
